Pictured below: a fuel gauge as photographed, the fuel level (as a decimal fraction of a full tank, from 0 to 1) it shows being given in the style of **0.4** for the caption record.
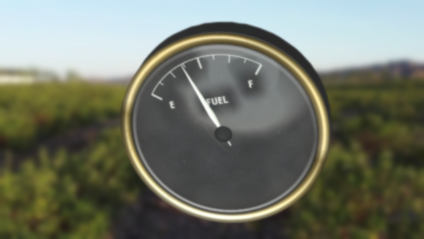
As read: **0.375**
